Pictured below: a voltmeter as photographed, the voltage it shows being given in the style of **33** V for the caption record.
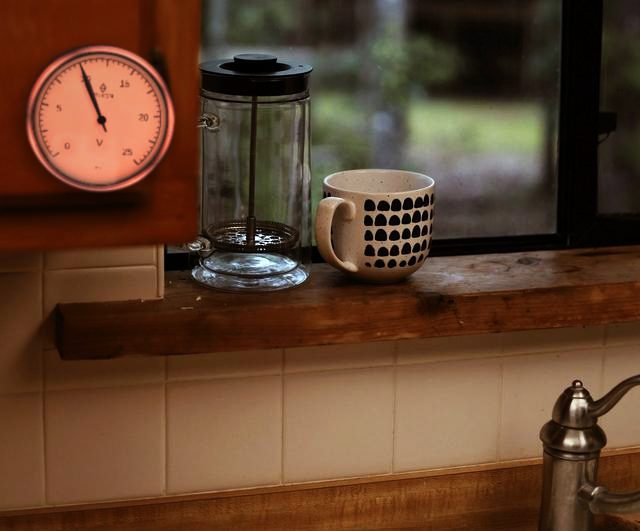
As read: **10** V
